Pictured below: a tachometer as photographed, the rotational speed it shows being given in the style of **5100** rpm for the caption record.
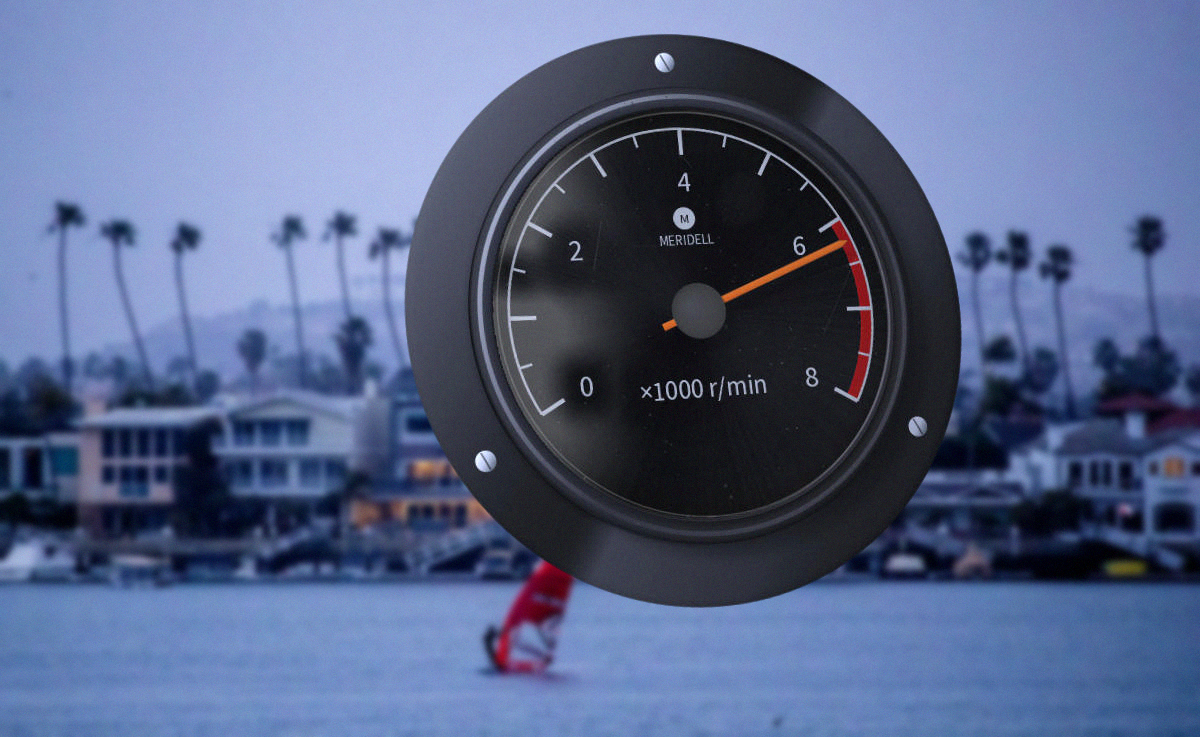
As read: **6250** rpm
